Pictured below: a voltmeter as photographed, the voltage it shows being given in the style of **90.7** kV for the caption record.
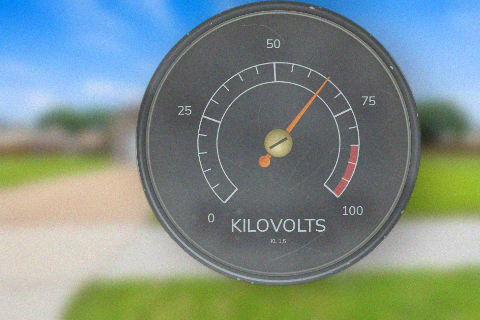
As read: **65** kV
